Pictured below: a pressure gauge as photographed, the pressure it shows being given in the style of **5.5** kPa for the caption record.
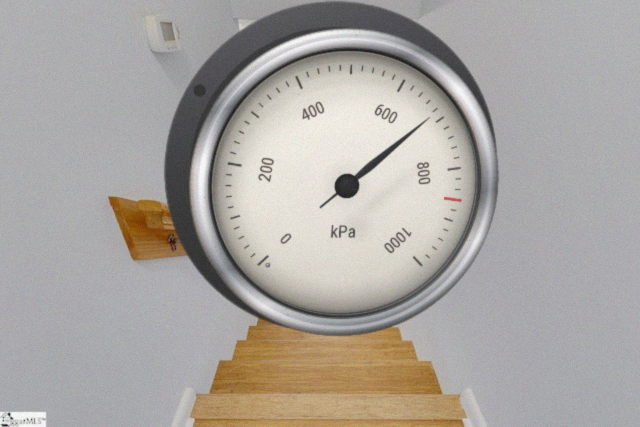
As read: **680** kPa
